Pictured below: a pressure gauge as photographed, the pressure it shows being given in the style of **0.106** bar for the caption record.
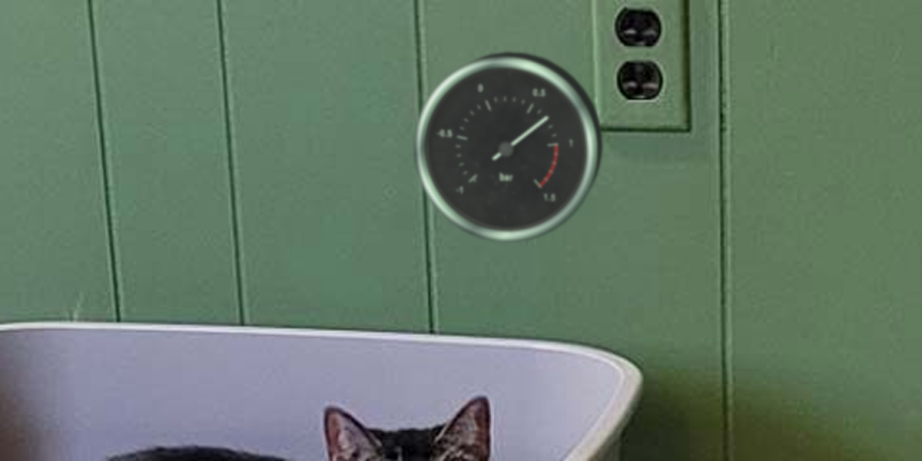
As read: **0.7** bar
